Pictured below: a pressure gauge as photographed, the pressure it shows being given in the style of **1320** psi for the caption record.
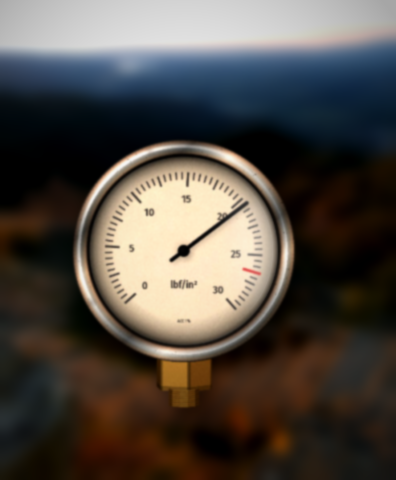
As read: **20.5** psi
